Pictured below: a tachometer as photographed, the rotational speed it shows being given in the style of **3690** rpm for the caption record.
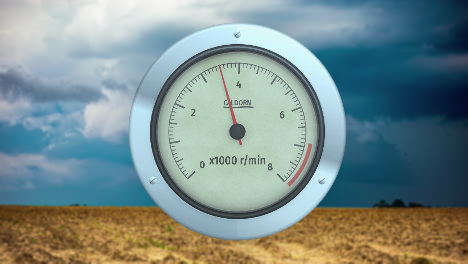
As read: **3500** rpm
